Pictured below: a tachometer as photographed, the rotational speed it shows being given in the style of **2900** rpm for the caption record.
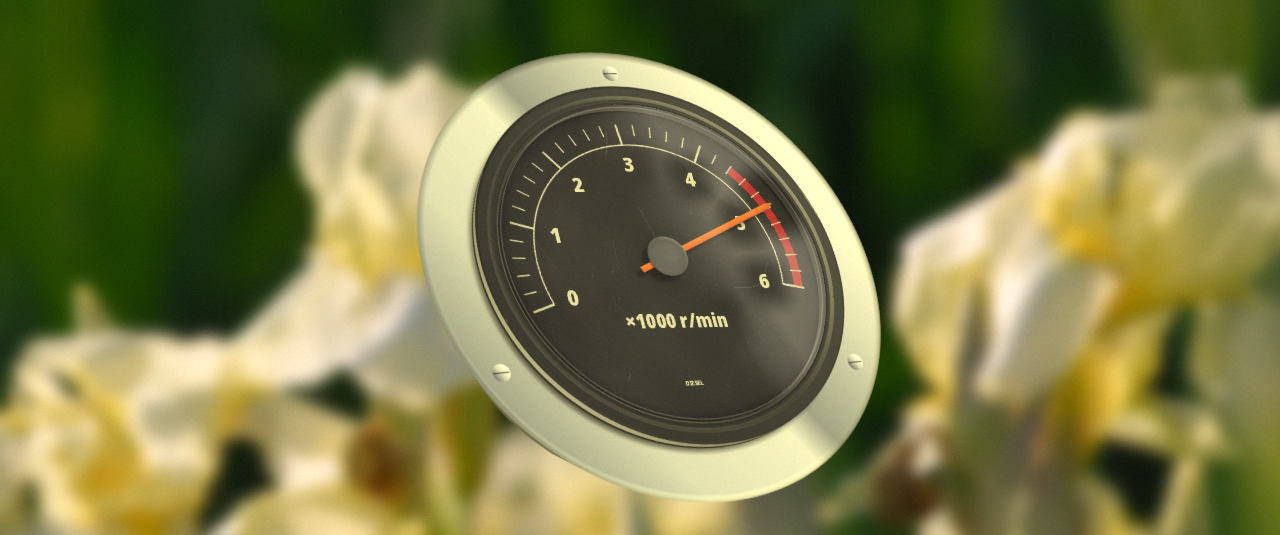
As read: **5000** rpm
